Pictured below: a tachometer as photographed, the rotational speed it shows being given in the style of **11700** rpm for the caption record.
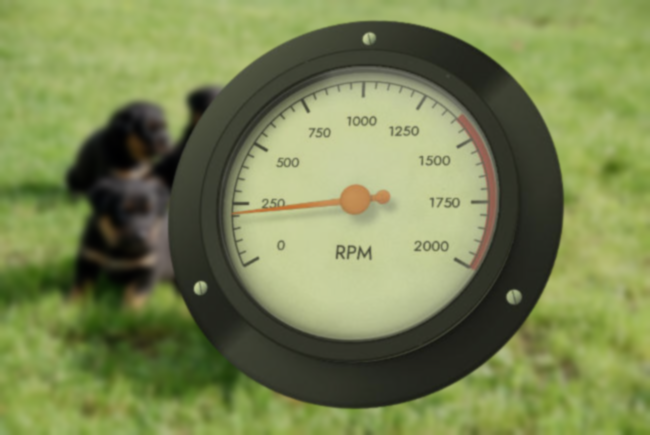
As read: **200** rpm
